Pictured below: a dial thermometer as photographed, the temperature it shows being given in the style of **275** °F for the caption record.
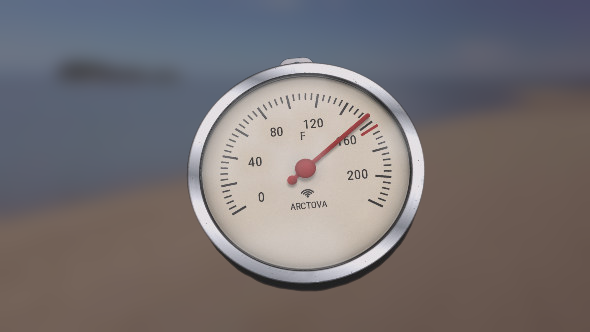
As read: **156** °F
